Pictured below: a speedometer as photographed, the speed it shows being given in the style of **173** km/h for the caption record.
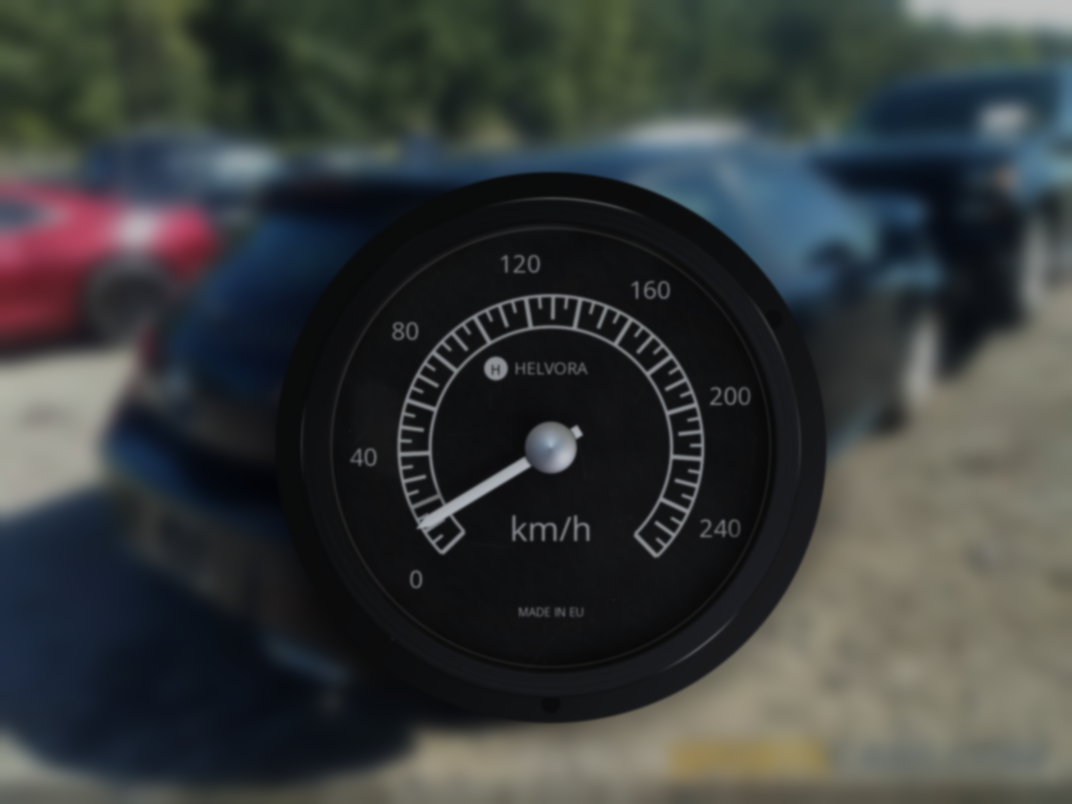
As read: **12.5** km/h
